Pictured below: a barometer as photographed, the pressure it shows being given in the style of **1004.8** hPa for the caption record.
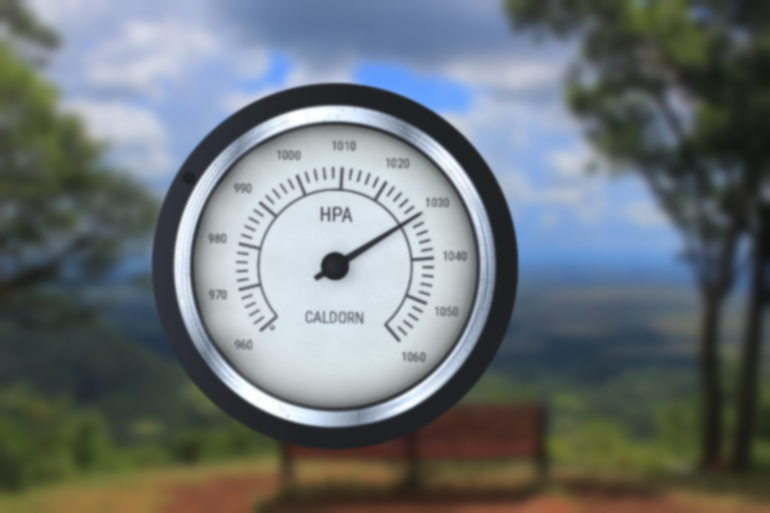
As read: **1030** hPa
